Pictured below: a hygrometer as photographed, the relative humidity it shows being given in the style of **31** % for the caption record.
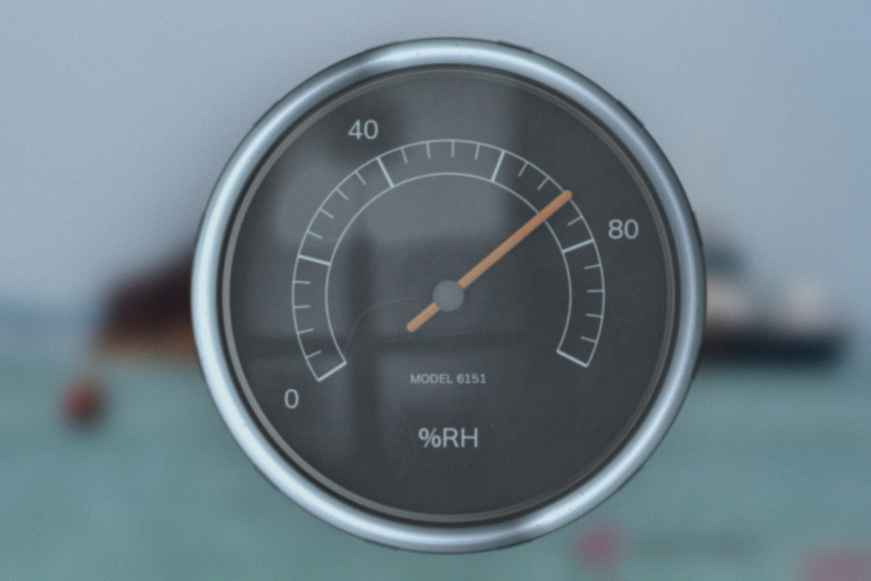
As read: **72** %
